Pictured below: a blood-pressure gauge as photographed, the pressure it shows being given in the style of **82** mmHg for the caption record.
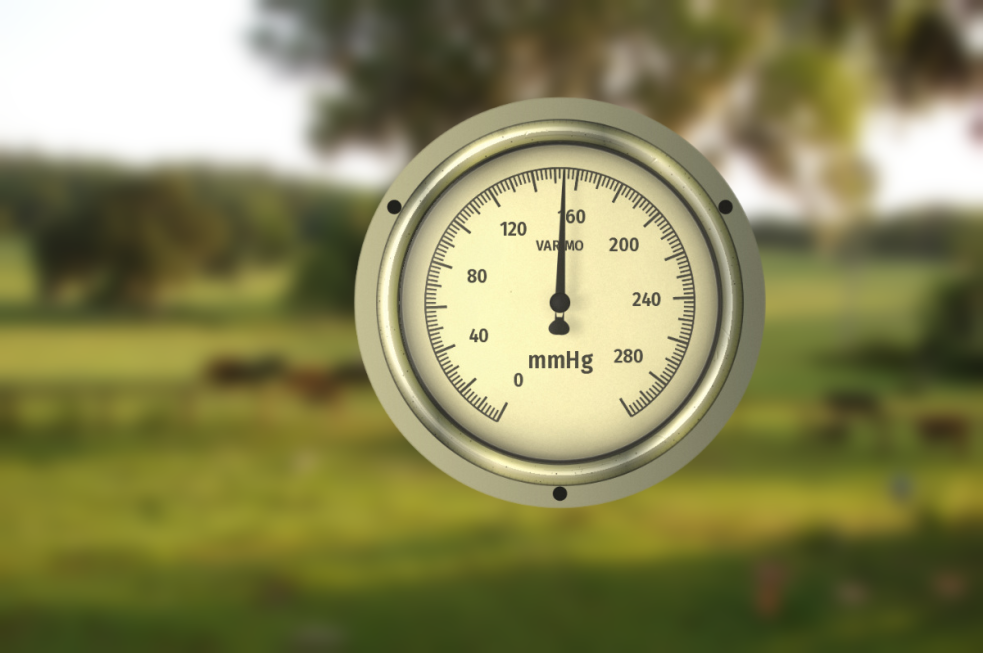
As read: **154** mmHg
